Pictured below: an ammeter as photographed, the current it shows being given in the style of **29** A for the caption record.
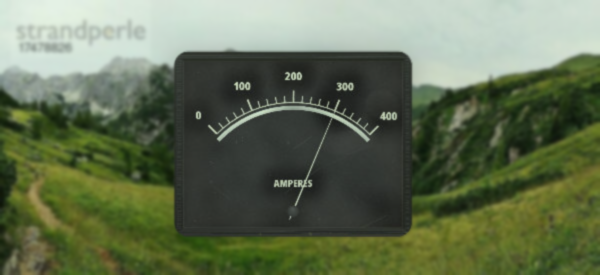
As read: **300** A
